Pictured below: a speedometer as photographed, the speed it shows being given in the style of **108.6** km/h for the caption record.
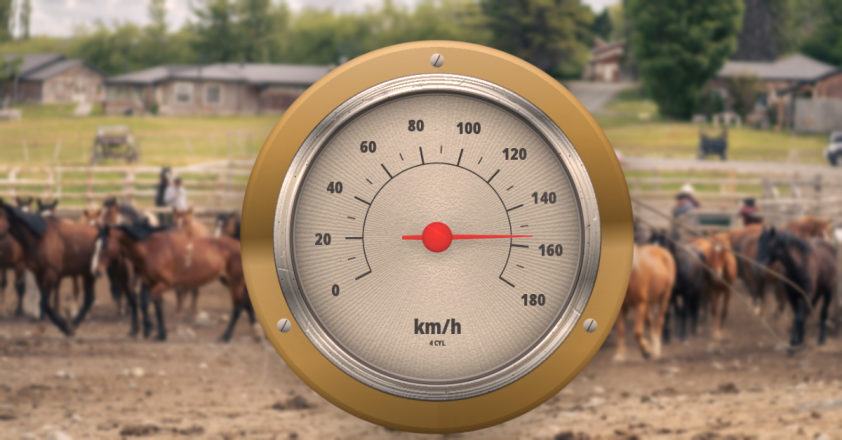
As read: **155** km/h
